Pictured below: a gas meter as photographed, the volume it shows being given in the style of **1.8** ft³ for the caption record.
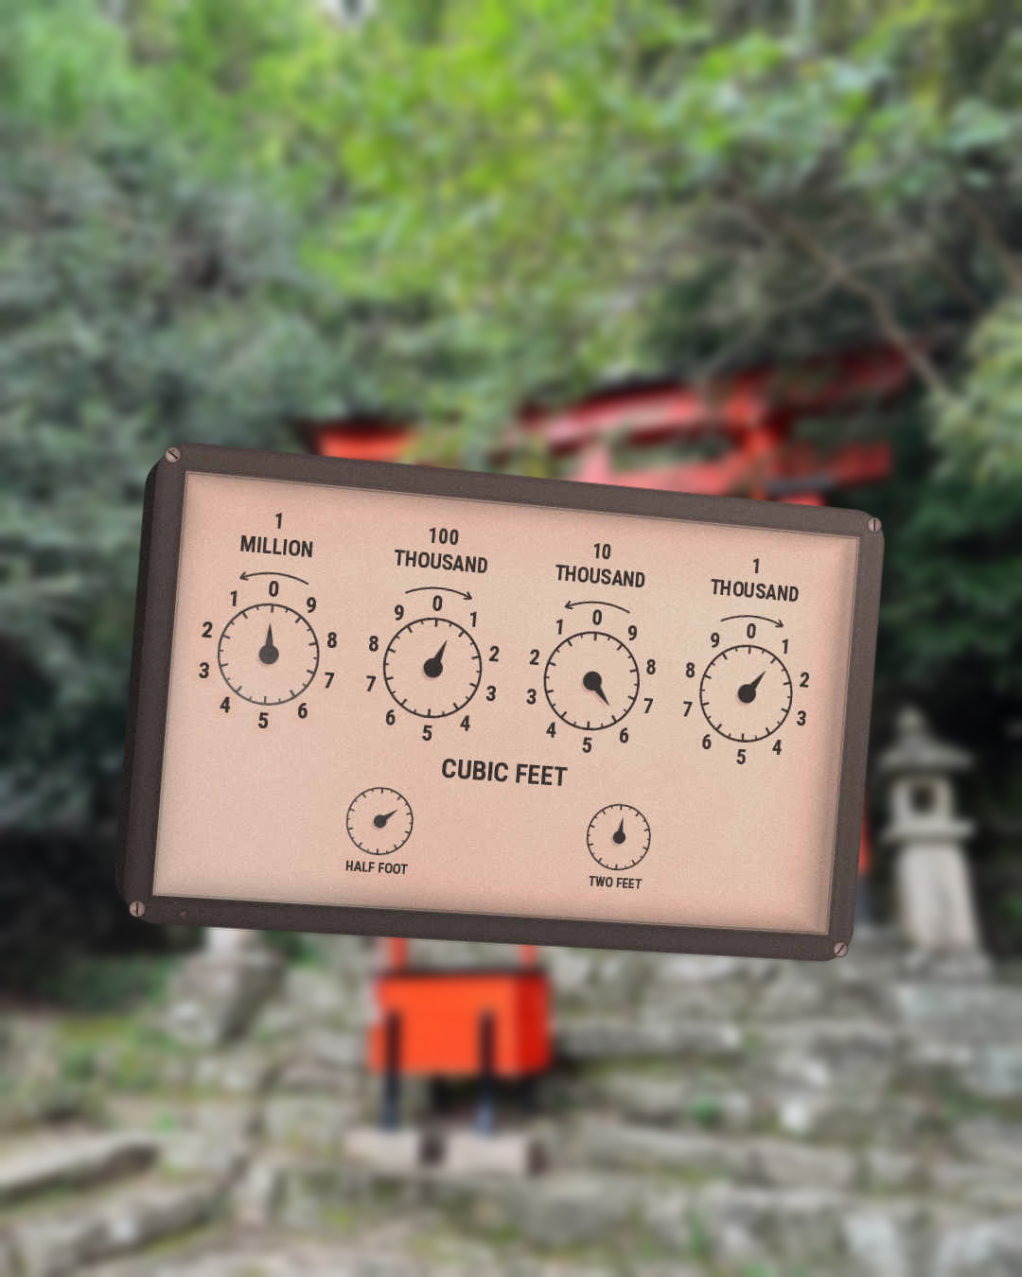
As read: **6100** ft³
